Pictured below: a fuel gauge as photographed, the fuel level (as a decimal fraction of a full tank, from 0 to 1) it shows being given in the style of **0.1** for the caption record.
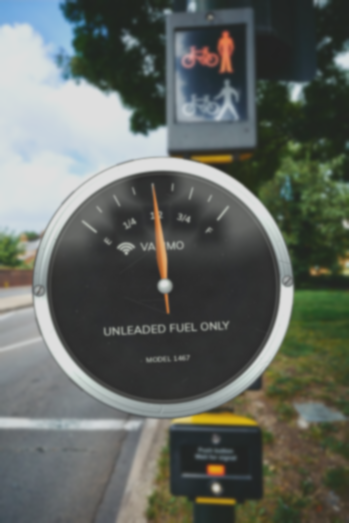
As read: **0.5**
